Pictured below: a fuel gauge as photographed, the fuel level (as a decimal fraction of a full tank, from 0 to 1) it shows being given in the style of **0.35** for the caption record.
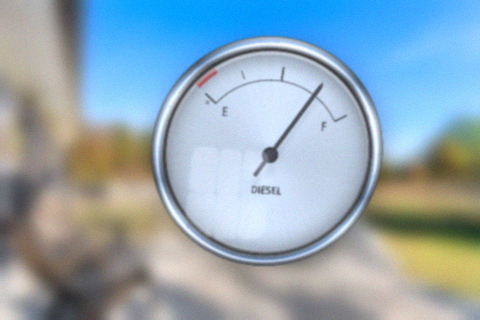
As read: **0.75**
